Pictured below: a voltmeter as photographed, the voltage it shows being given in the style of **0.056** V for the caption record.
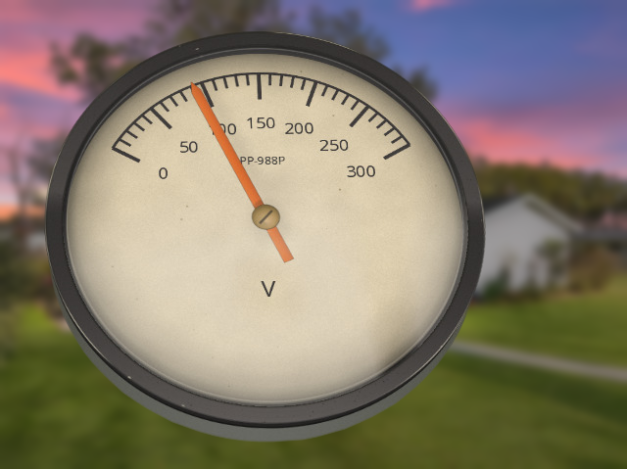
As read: **90** V
